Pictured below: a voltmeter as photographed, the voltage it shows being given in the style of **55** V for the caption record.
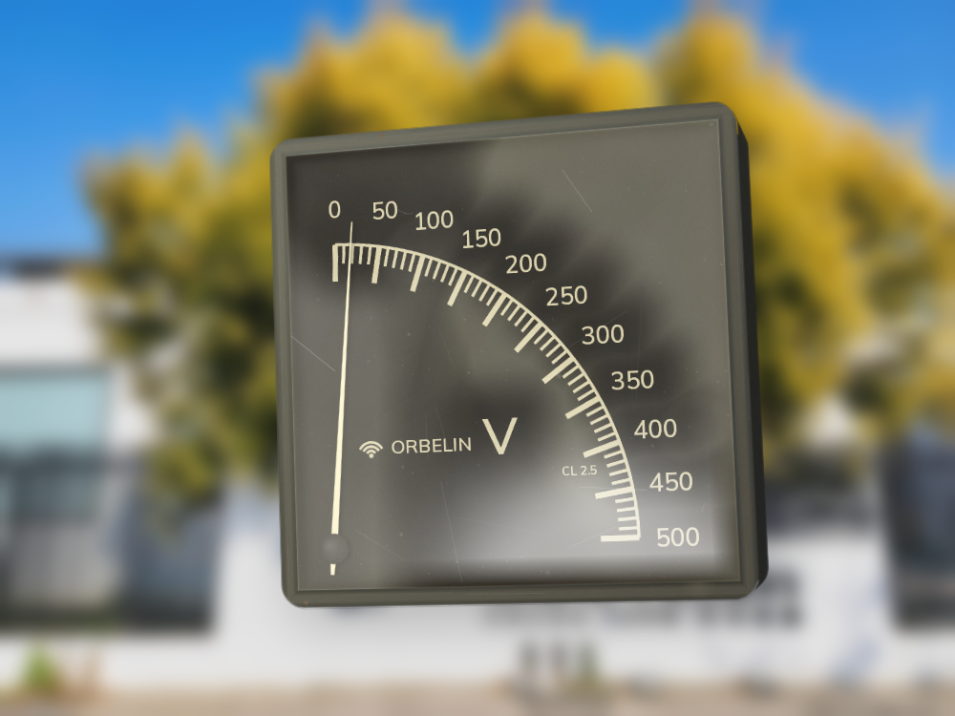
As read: **20** V
